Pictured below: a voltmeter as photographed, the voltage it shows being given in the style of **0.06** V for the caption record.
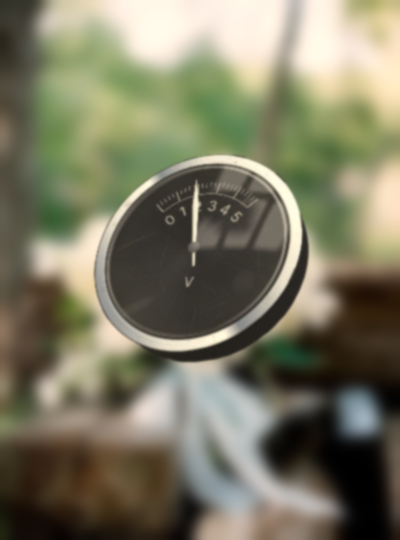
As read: **2** V
